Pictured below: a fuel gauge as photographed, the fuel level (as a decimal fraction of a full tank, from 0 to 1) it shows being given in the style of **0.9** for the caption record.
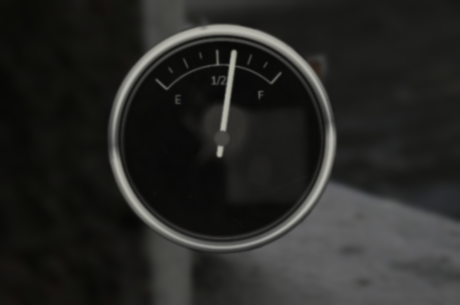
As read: **0.625**
